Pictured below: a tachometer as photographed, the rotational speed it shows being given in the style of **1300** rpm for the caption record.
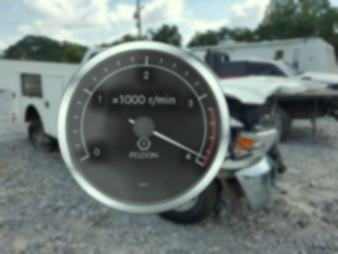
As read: **3900** rpm
